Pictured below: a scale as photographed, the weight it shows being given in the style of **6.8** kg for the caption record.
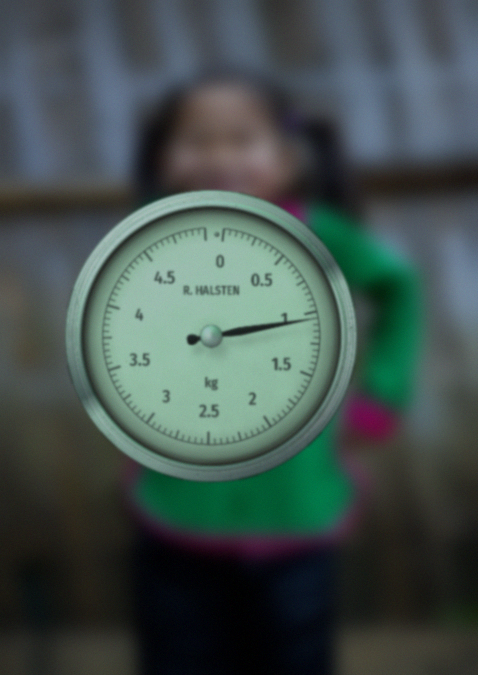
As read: **1.05** kg
